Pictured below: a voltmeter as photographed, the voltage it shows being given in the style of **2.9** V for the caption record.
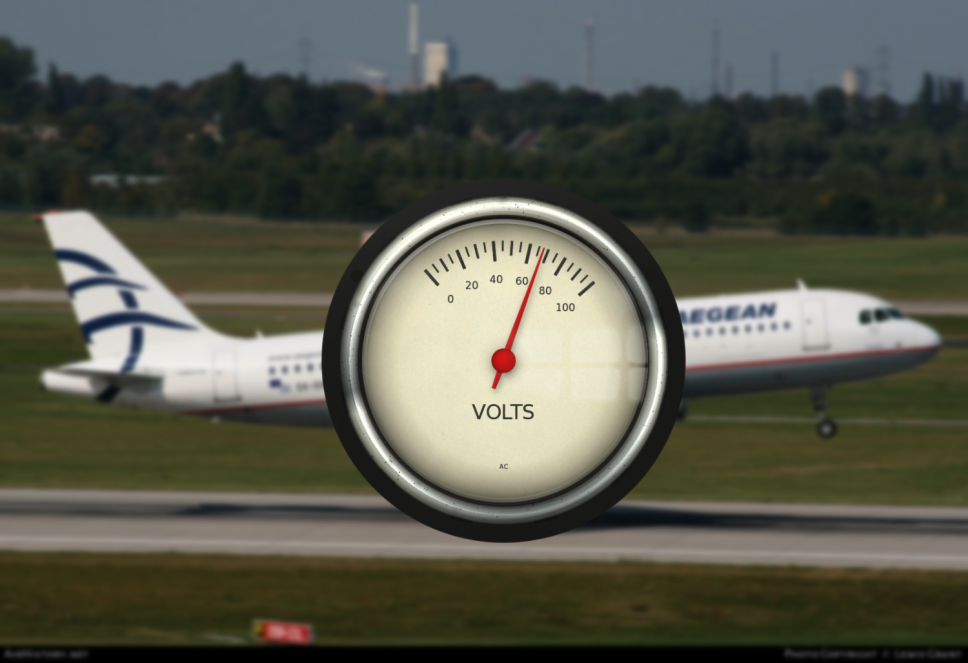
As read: **67.5** V
